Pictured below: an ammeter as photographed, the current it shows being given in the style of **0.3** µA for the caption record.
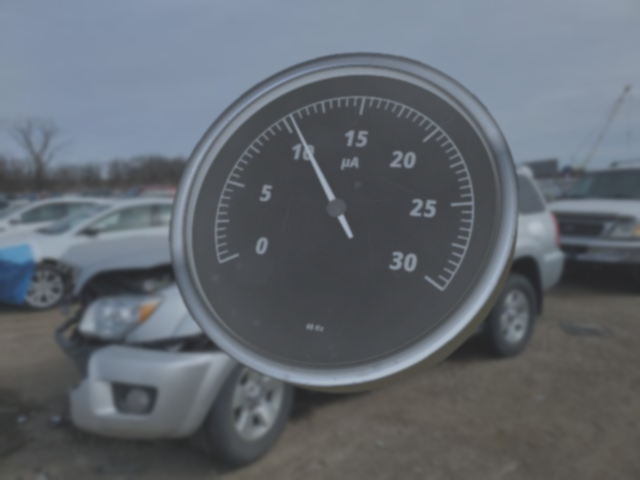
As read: **10.5** µA
